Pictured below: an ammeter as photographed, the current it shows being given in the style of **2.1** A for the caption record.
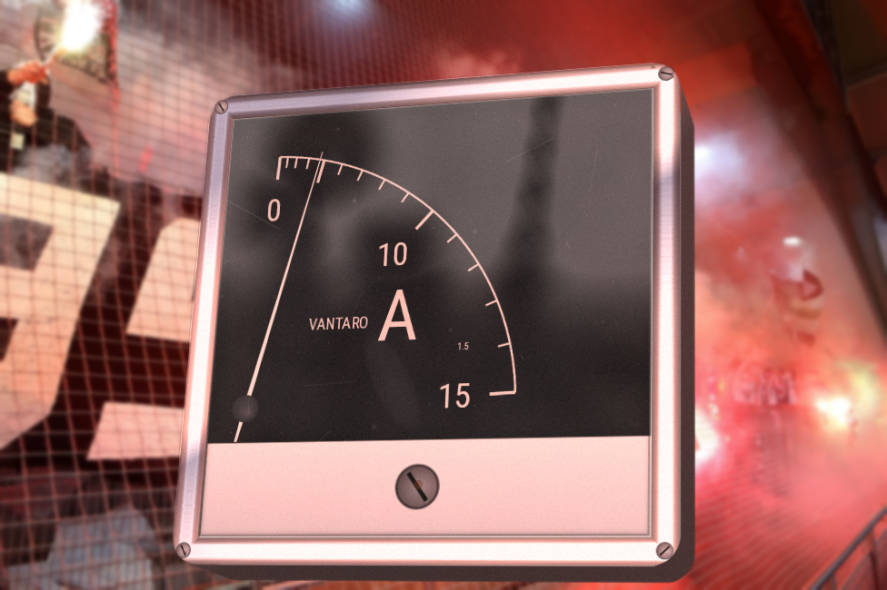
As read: **5** A
